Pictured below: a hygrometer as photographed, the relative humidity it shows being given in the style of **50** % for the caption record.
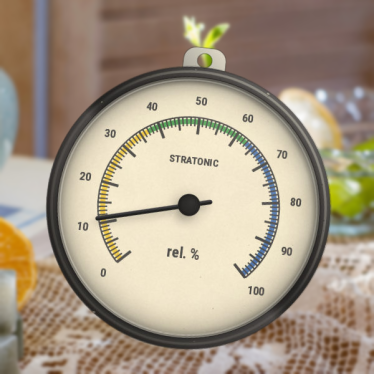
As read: **11** %
